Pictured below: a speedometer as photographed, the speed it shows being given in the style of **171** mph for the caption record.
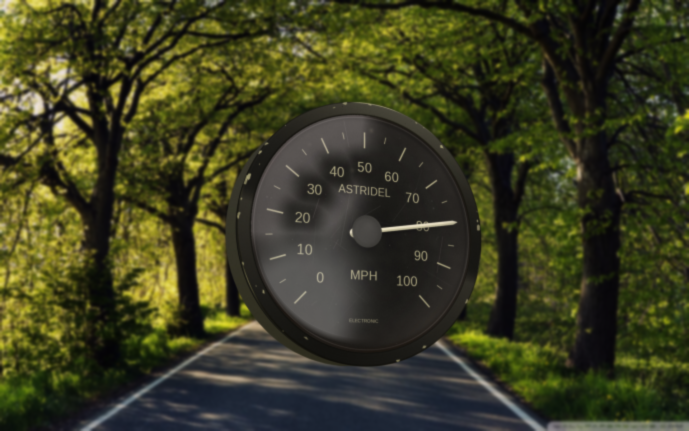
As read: **80** mph
